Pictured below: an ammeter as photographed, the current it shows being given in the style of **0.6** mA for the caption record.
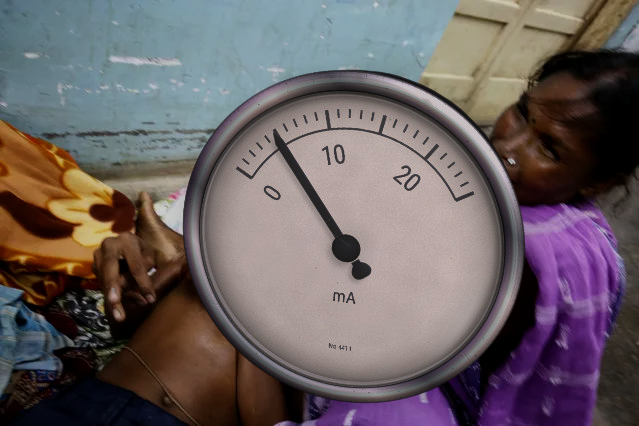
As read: **5** mA
